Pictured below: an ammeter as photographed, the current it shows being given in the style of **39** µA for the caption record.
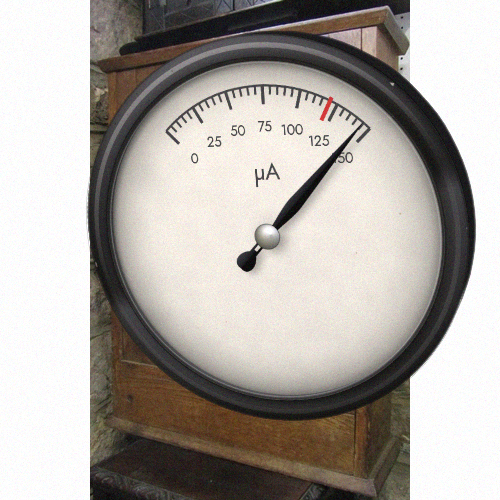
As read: **145** µA
